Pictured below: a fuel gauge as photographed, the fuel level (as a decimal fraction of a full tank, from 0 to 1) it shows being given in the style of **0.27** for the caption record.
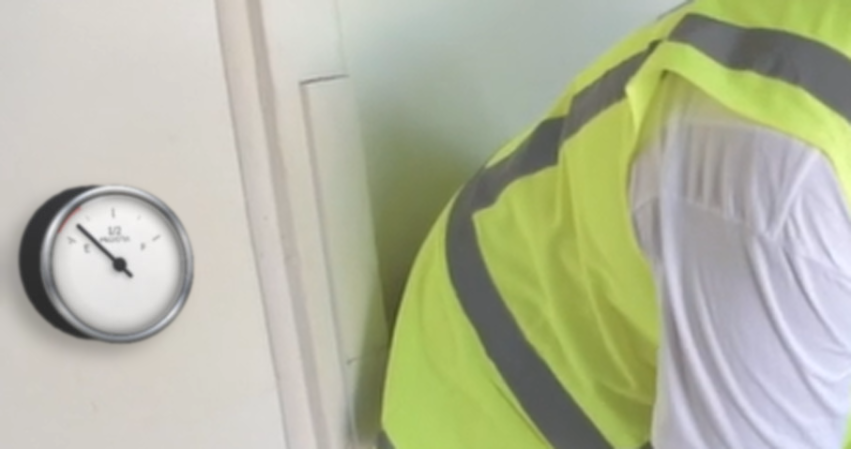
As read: **0.125**
